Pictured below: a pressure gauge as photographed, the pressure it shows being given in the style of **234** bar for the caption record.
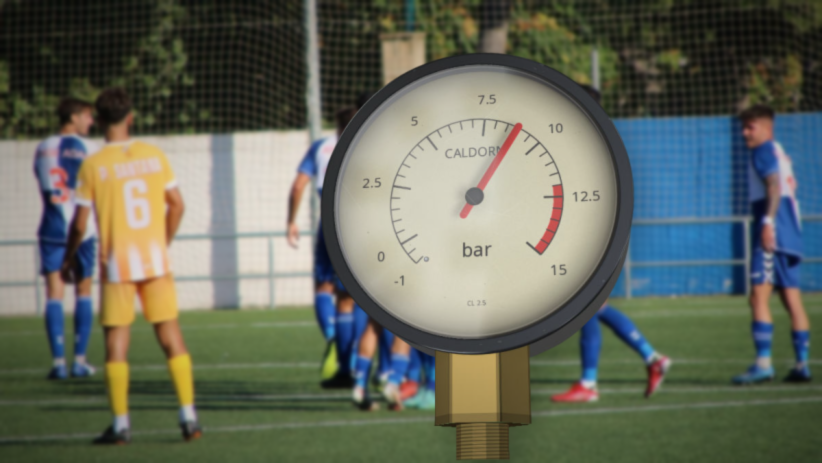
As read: **9** bar
